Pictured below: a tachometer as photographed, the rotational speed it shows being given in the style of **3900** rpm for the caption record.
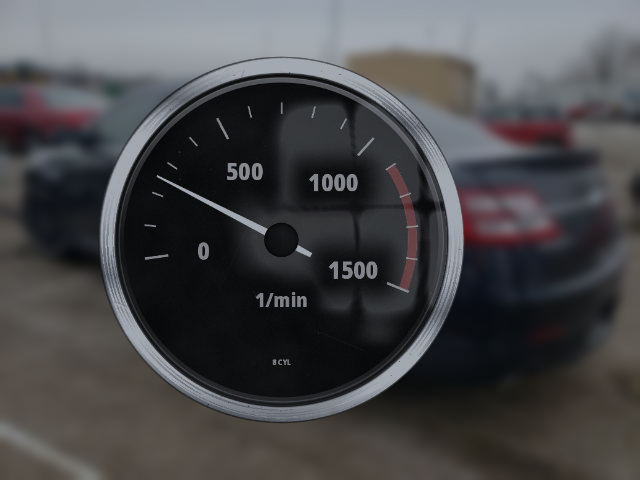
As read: **250** rpm
